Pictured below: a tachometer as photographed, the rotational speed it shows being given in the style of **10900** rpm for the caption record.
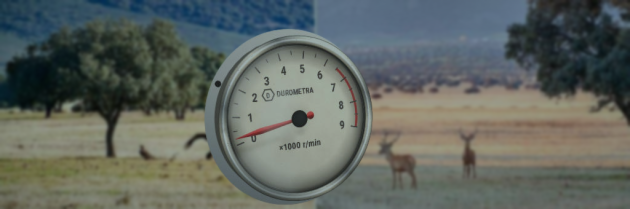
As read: **250** rpm
